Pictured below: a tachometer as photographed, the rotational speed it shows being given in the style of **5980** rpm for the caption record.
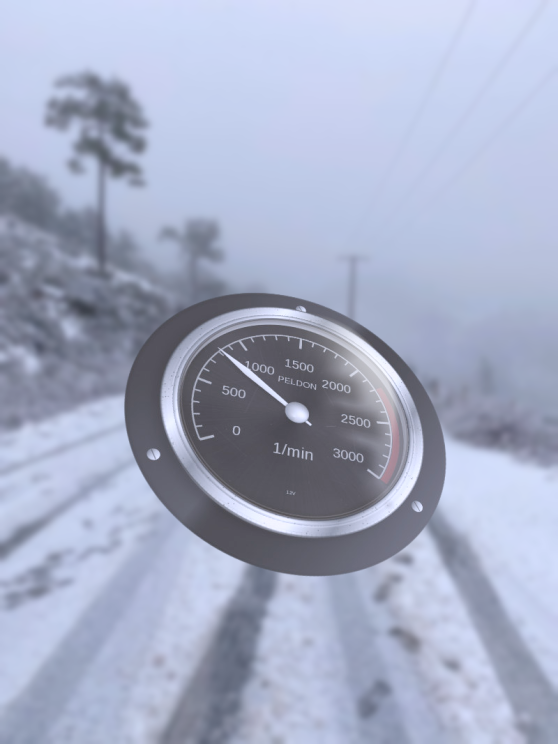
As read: **800** rpm
